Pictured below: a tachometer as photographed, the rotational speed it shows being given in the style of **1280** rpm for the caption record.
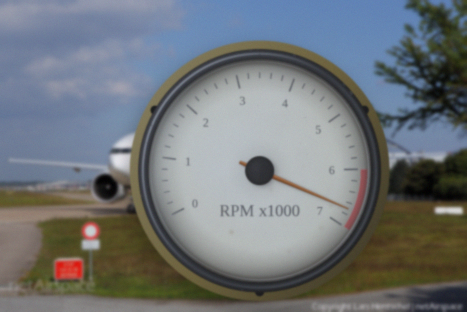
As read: **6700** rpm
